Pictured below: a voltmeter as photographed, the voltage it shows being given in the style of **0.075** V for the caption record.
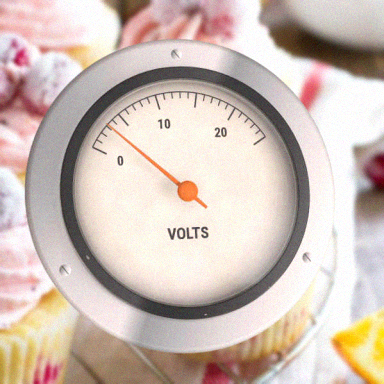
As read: **3** V
